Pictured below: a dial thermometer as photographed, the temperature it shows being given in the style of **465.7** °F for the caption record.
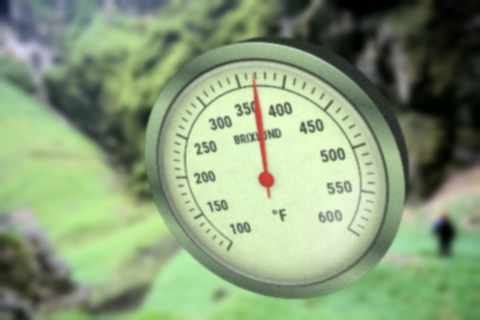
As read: **370** °F
